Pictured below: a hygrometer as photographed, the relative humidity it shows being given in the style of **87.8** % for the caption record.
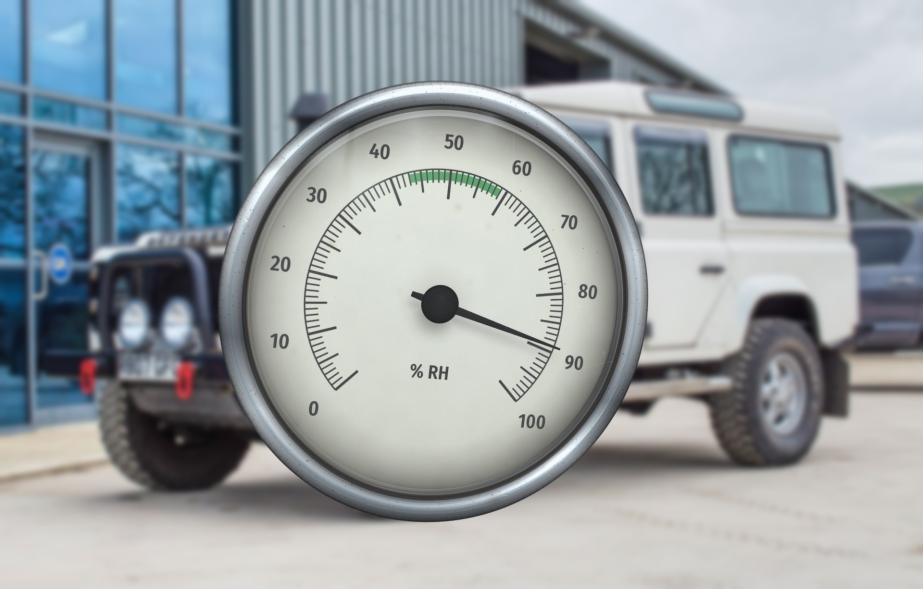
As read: **89** %
